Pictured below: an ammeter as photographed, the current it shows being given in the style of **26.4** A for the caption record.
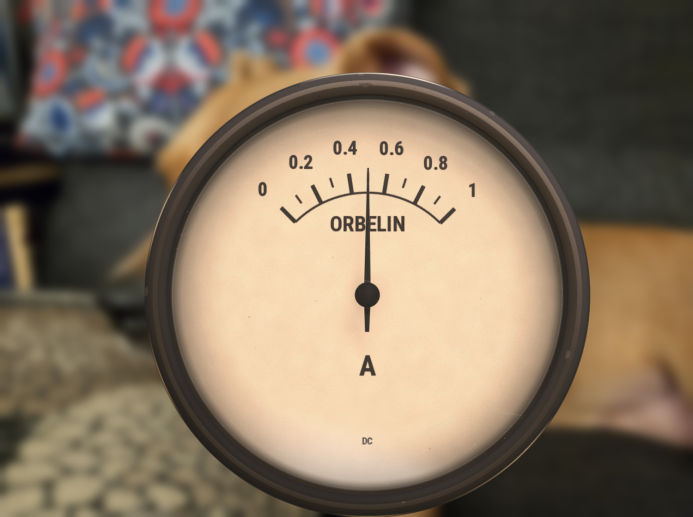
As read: **0.5** A
